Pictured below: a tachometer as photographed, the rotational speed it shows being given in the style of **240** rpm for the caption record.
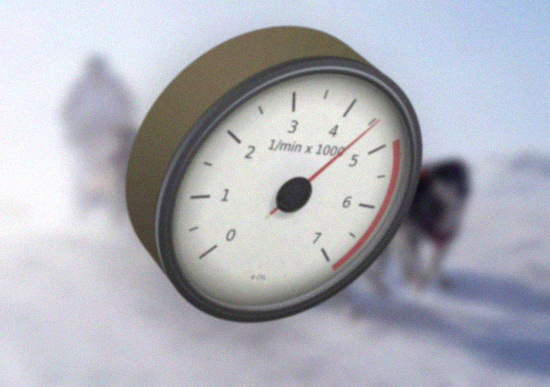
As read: **4500** rpm
